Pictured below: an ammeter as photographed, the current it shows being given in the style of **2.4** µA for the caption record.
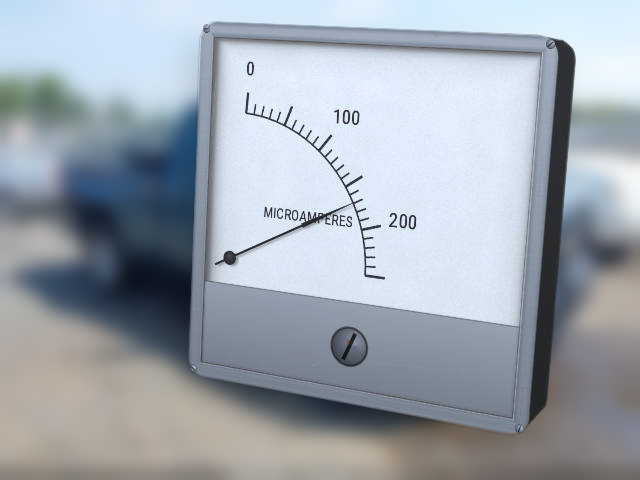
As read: **170** µA
